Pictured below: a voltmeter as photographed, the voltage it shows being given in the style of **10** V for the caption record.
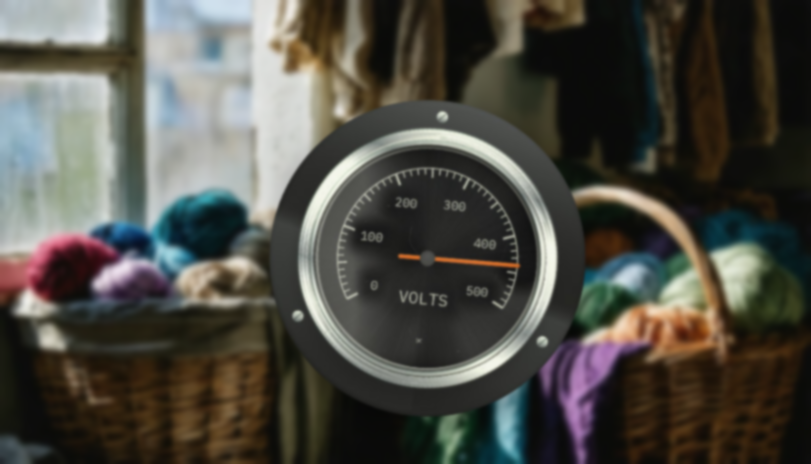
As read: **440** V
